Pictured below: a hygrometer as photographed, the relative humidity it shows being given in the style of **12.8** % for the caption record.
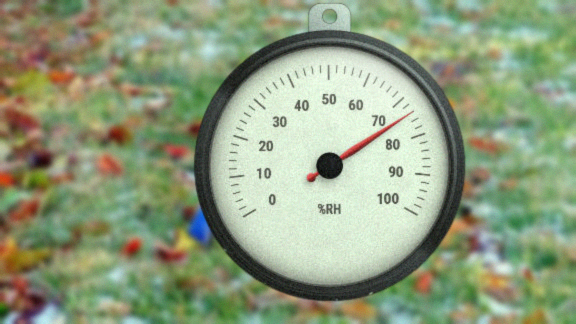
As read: **74** %
